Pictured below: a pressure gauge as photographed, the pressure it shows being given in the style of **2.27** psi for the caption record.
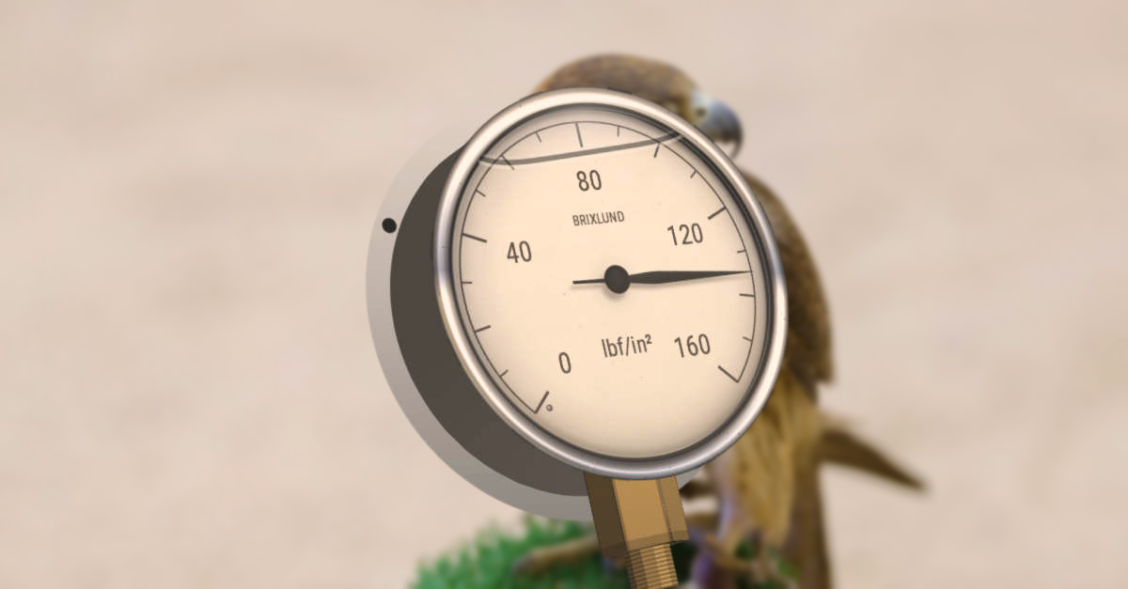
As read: **135** psi
